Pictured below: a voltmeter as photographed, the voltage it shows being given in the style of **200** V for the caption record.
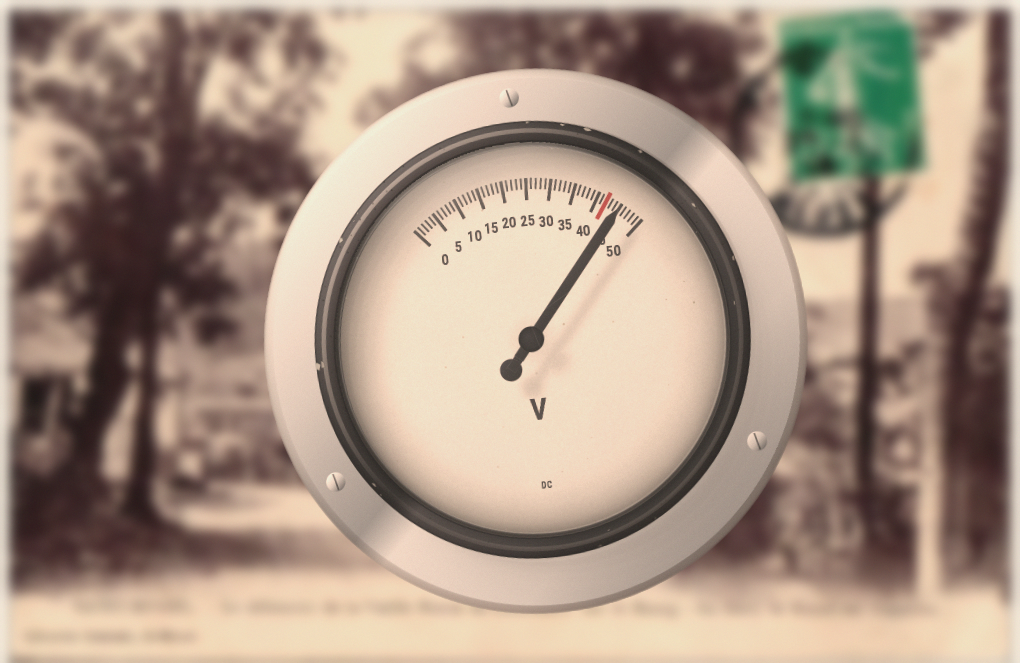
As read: **45** V
